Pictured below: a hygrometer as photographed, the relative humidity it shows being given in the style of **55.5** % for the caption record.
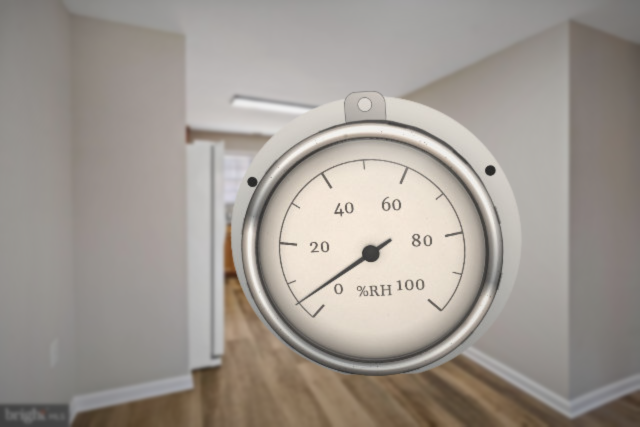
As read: **5** %
